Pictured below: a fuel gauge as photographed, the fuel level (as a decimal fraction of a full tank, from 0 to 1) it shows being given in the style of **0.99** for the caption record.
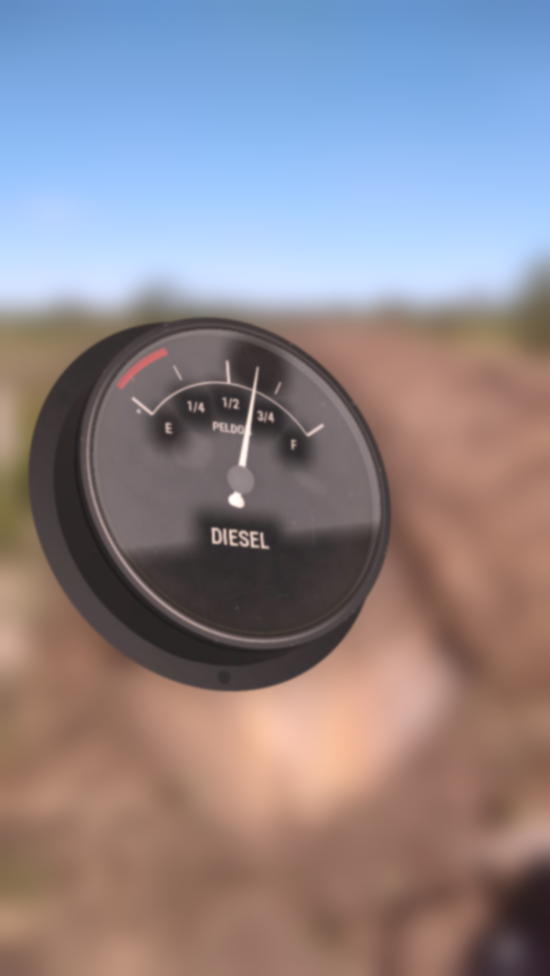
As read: **0.625**
